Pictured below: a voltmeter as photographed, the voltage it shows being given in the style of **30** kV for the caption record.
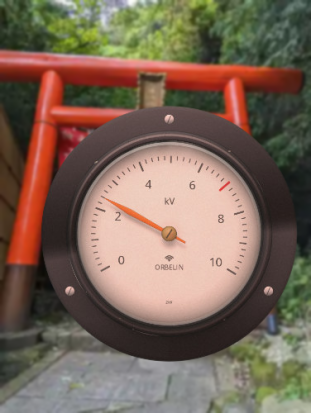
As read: **2.4** kV
